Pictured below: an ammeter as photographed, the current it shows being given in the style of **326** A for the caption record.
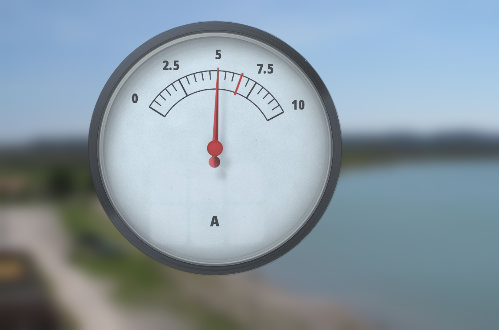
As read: **5** A
